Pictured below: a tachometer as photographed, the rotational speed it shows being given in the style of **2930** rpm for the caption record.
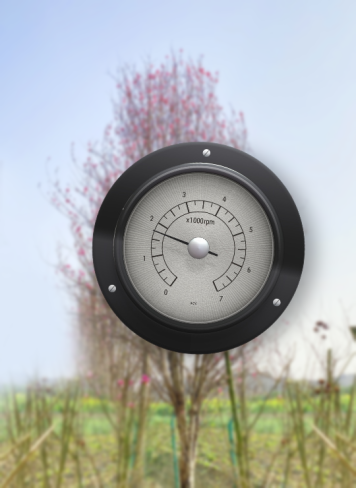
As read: **1750** rpm
